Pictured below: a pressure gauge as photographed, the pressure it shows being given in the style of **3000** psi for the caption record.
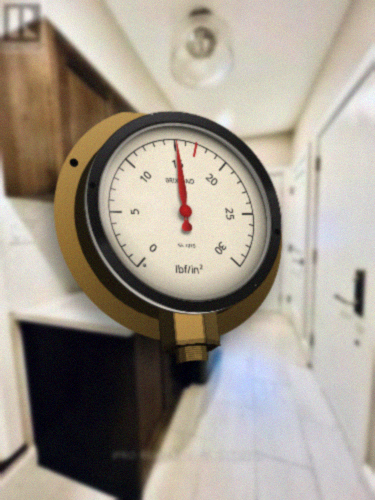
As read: **15** psi
